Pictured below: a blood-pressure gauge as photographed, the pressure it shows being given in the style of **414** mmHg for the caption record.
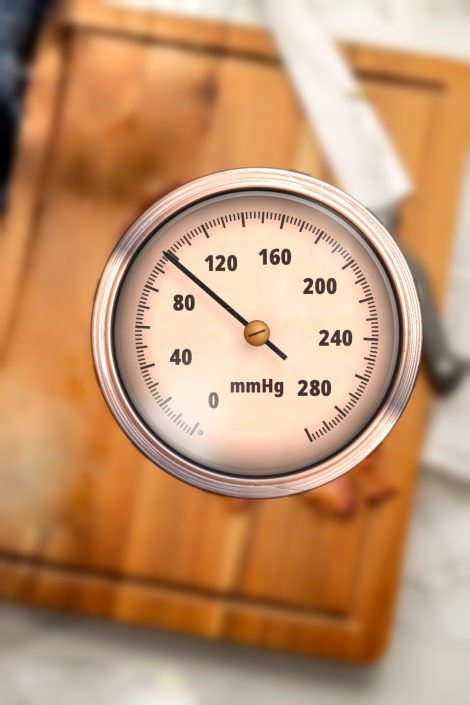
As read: **98** mmHg
